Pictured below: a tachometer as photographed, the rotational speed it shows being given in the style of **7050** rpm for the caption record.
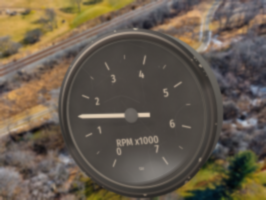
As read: **1500** rpm
